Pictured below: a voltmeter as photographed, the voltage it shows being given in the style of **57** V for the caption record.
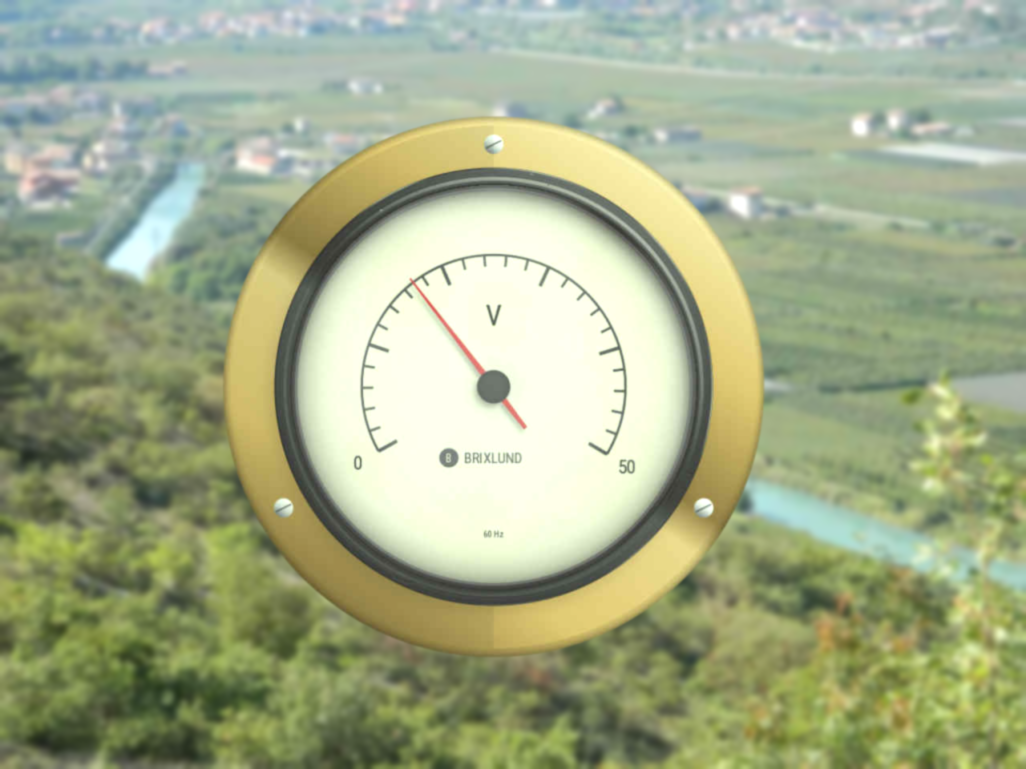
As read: **17** V
